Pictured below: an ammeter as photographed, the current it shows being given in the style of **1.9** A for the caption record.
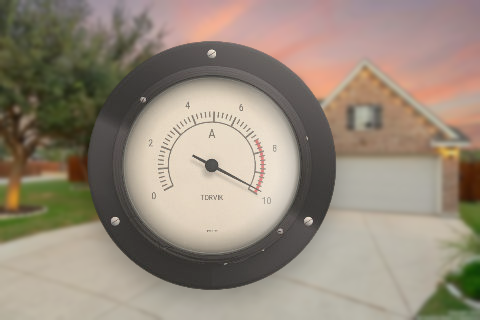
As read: **9.8** A
